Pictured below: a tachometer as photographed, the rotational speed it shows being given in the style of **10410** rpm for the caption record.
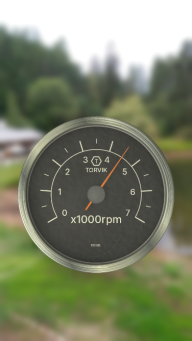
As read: **4500** rpm
